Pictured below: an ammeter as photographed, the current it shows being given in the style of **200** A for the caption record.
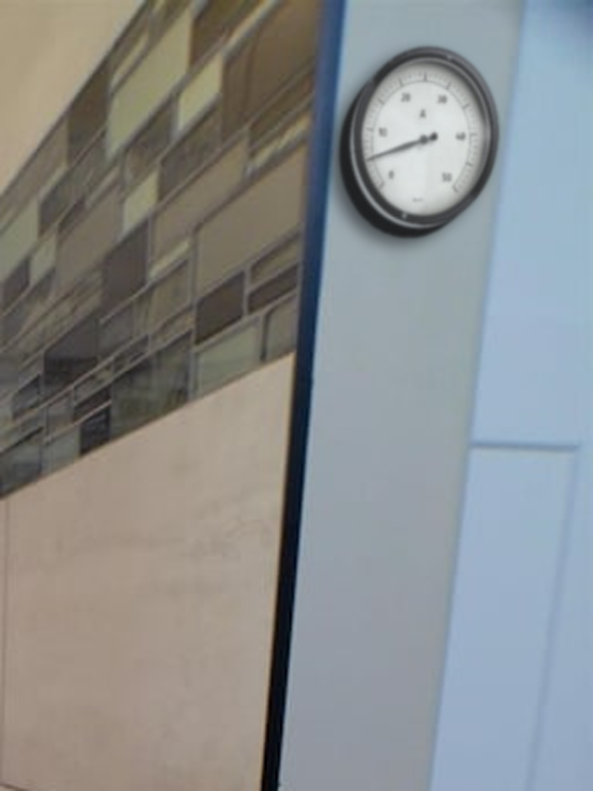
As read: **5** A
